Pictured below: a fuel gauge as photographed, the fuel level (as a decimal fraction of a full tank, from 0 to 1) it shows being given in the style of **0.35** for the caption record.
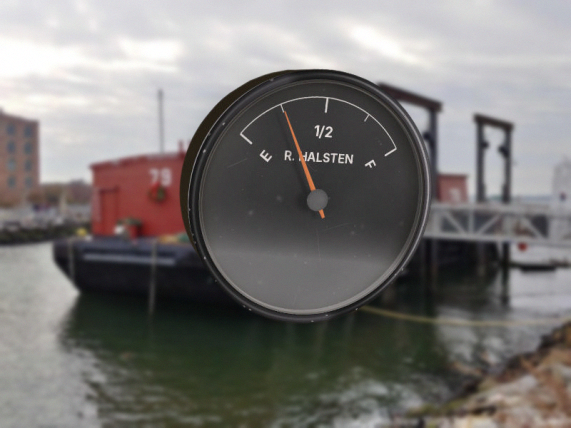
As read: **0.25**
